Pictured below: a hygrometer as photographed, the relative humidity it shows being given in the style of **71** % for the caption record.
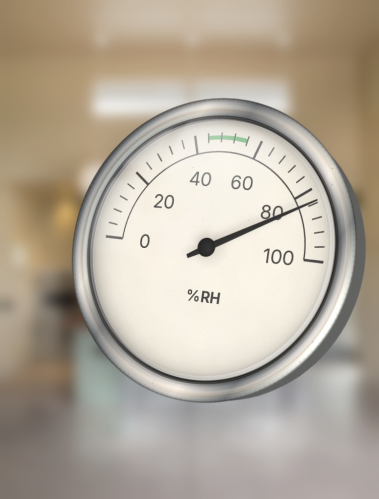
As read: **84** %
